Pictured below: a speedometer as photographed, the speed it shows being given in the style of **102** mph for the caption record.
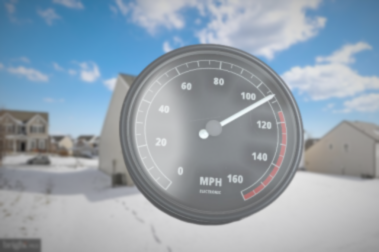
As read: **107.5** mph
